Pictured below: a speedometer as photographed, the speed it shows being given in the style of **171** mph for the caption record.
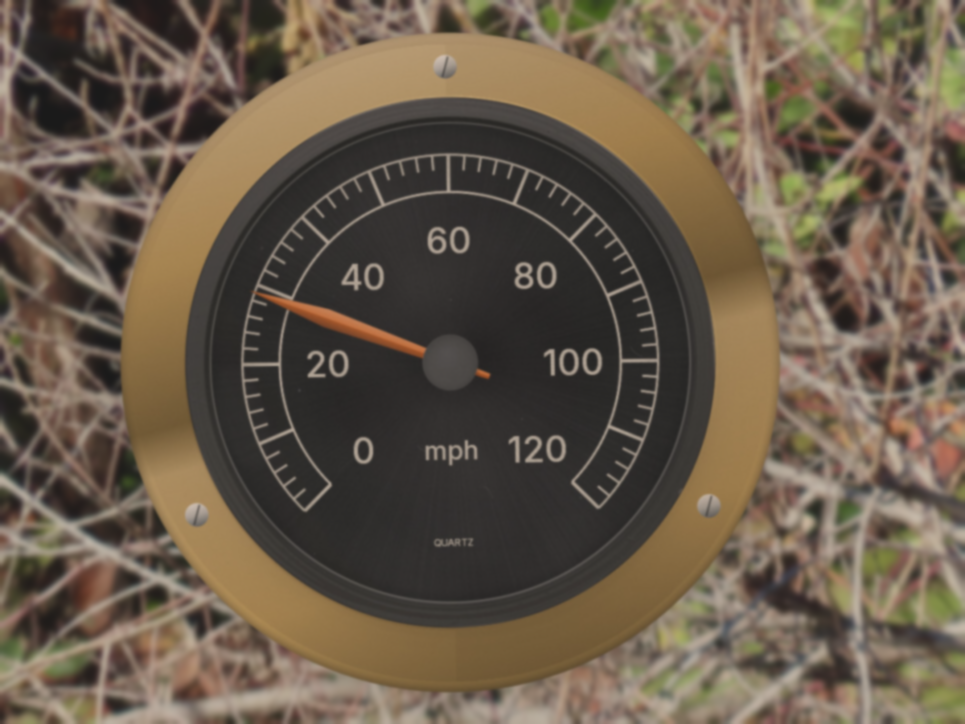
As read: **29** mph
